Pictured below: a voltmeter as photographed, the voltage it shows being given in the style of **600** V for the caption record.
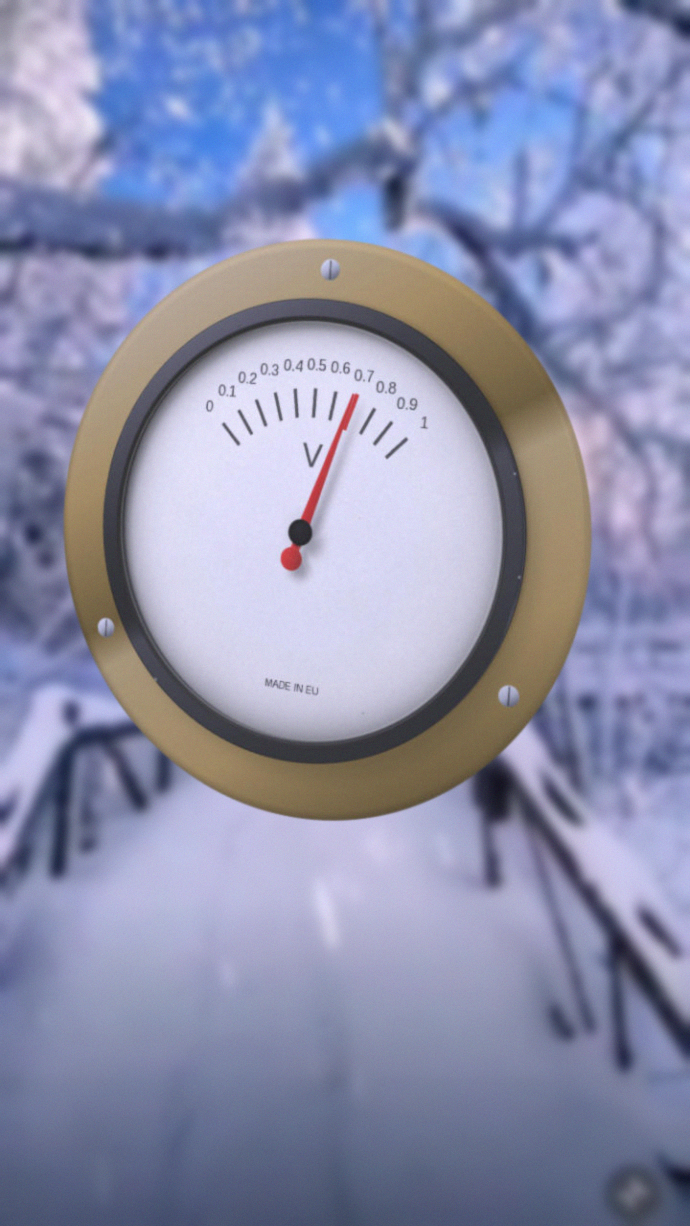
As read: **0.7** V
